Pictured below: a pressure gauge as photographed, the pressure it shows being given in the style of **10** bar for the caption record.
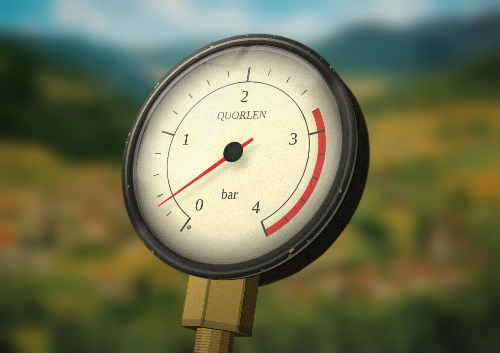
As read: **0.3** bar
